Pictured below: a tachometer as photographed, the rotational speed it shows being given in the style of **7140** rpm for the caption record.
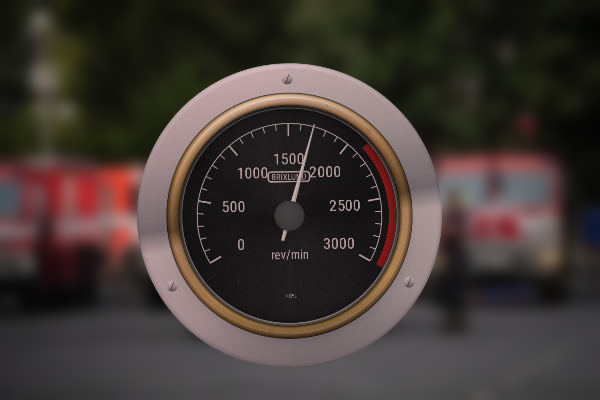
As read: **1700** rpm
